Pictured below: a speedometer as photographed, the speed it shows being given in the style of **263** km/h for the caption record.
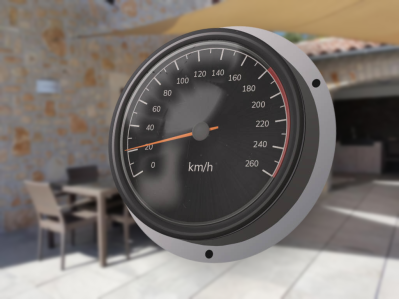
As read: **20** km/h
